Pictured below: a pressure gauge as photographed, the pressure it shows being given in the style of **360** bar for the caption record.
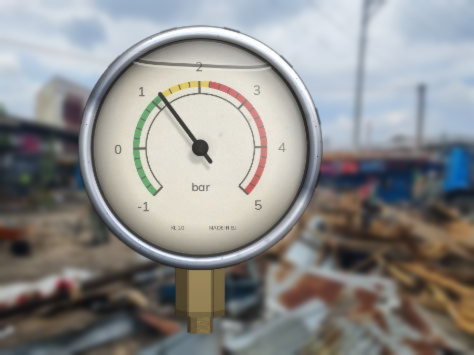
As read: **1.2** bar
